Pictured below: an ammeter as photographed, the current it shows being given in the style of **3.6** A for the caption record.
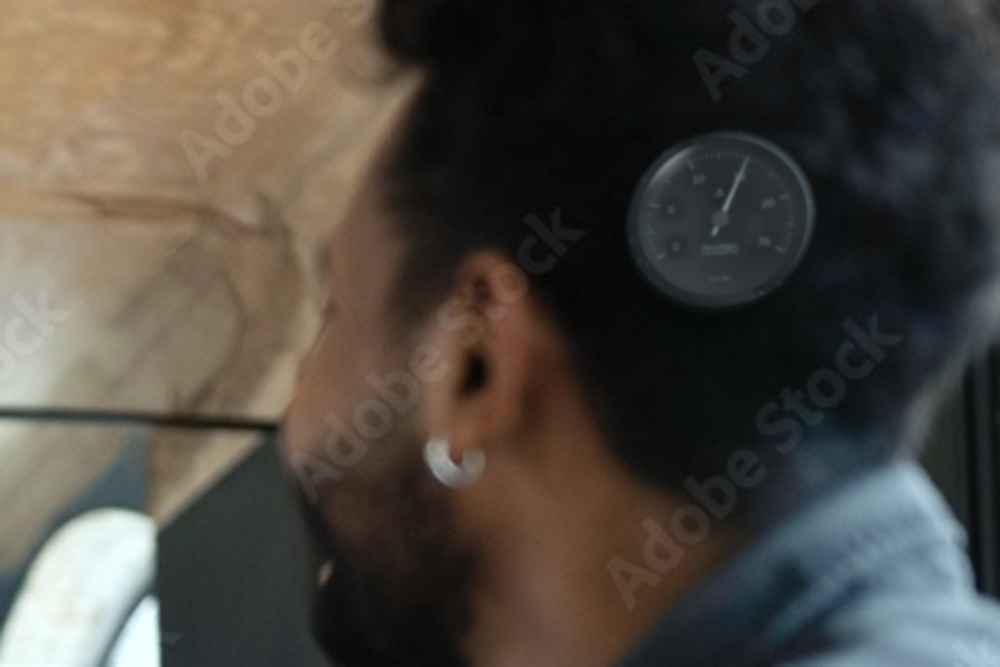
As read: **15** A
